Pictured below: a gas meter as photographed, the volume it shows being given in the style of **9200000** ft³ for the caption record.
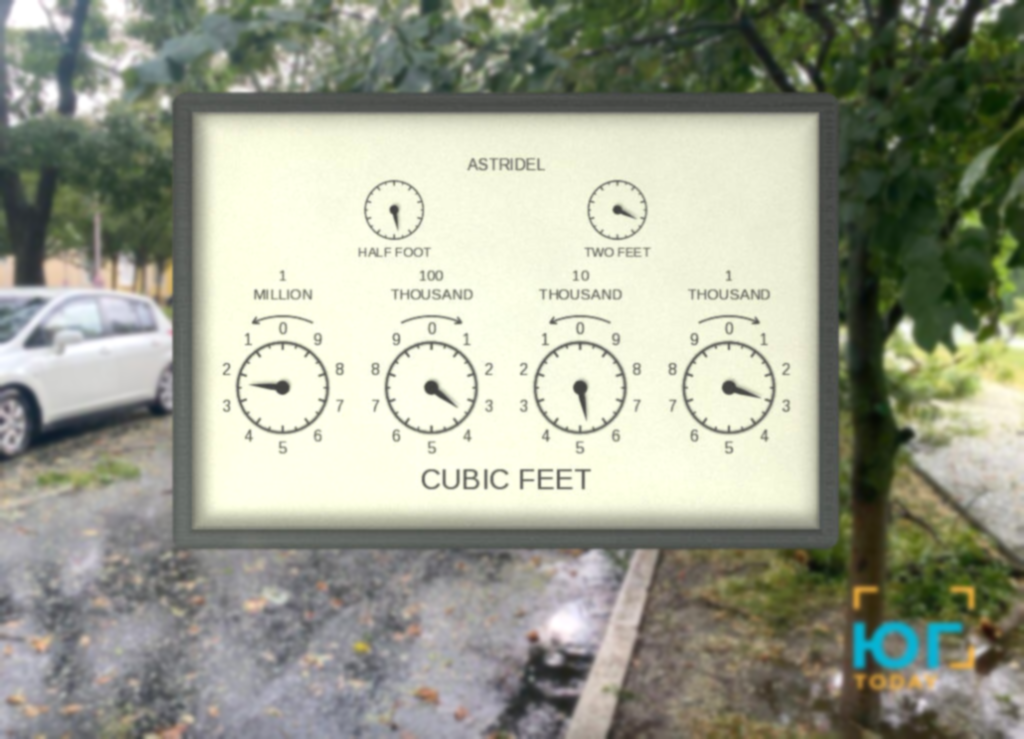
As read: **235300** ft³
